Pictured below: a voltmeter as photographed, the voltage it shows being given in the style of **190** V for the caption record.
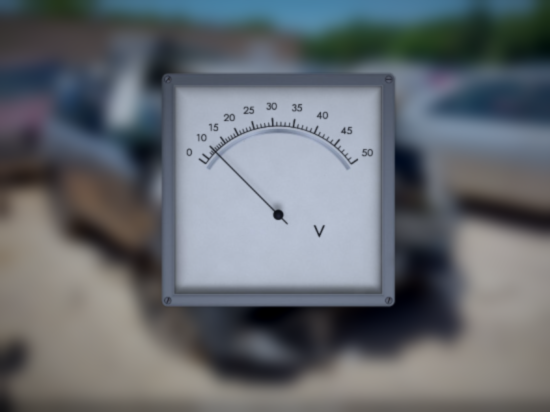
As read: **10** V
